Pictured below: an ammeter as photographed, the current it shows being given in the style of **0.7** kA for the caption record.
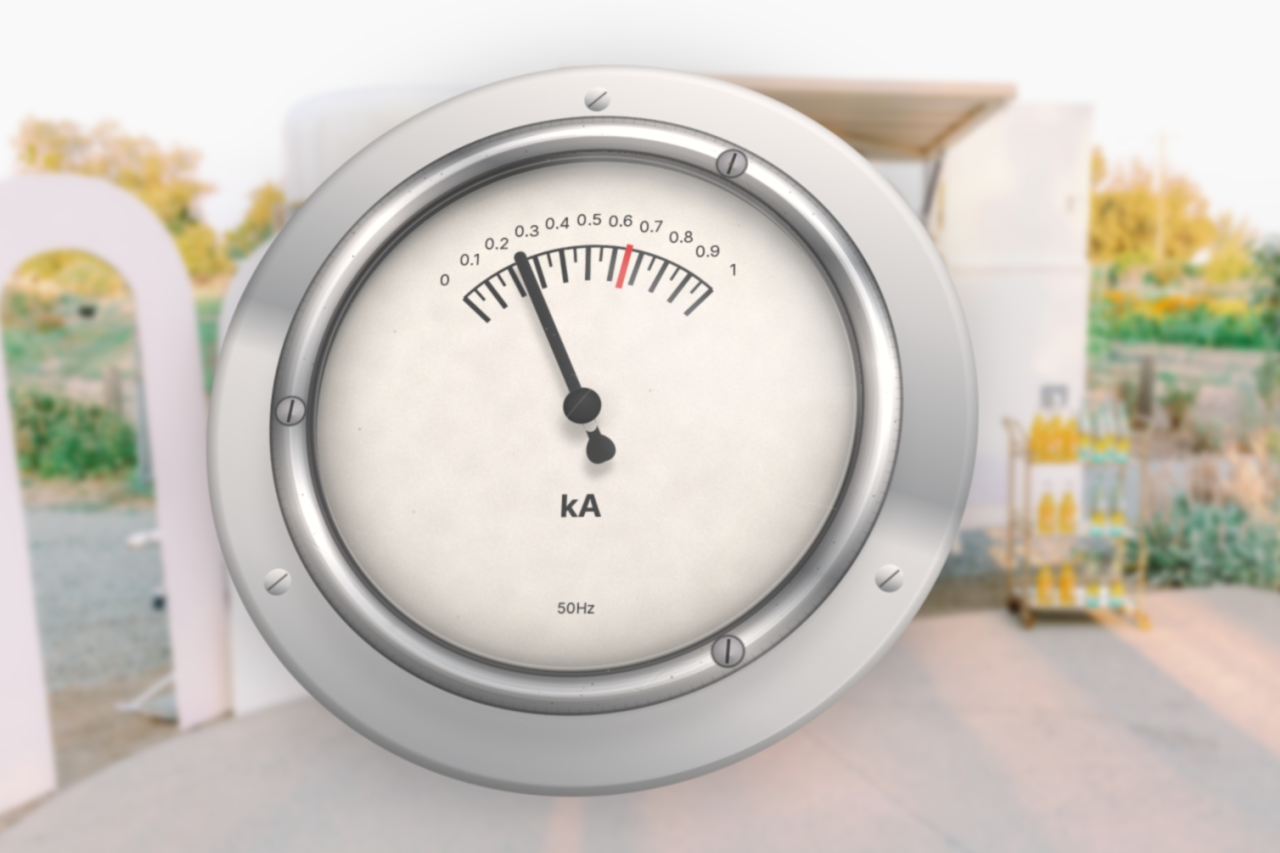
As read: **0.25** kA
